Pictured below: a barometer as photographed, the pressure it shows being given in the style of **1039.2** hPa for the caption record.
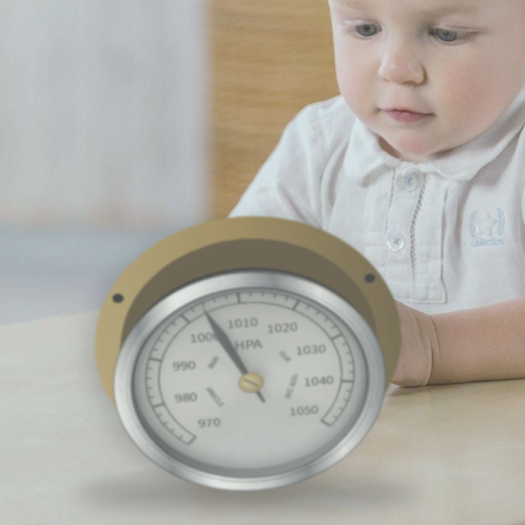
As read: **1004** hPa
